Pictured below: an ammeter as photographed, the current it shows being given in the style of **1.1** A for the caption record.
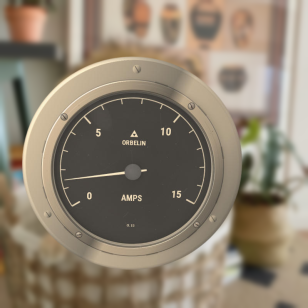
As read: **1.5** A
